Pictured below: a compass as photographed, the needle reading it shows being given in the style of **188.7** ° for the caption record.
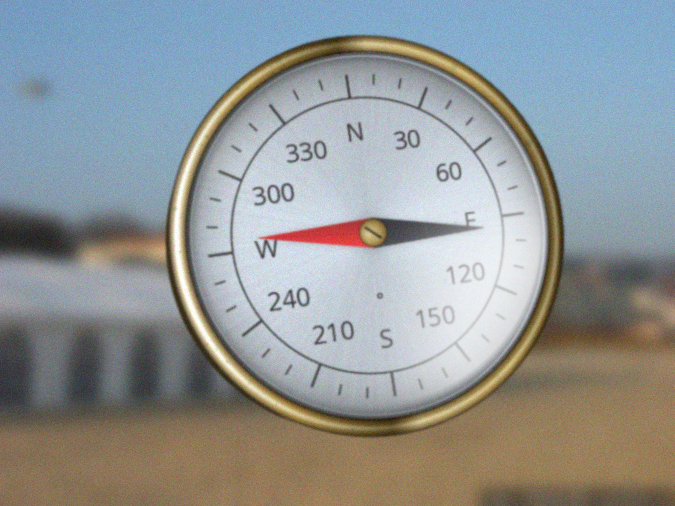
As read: **275** °
